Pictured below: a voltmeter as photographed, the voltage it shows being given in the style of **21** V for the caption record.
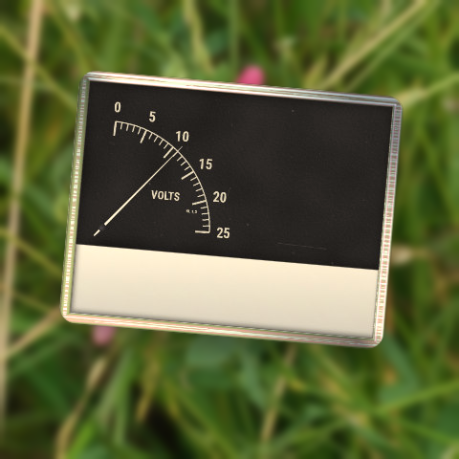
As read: **11** V
